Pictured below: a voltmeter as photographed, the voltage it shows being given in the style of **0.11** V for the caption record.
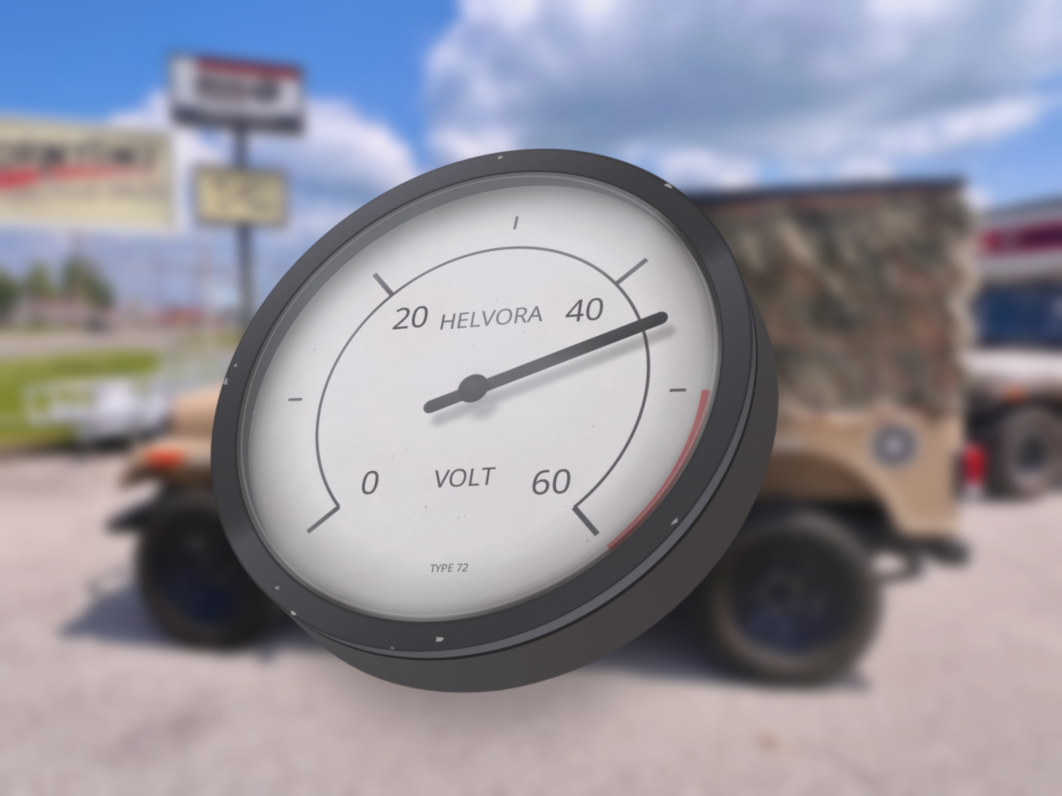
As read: **45** V
